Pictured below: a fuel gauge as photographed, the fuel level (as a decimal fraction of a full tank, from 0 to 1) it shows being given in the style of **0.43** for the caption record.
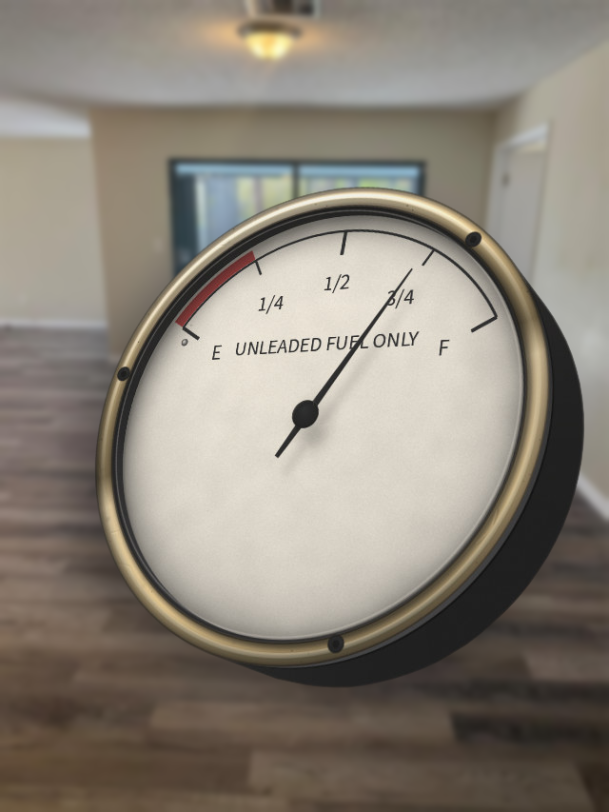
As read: **0.75**
